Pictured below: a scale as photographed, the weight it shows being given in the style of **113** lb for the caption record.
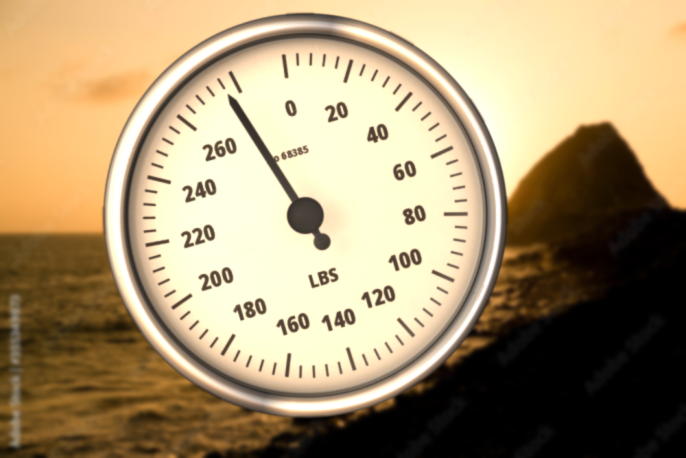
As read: **276** lb
